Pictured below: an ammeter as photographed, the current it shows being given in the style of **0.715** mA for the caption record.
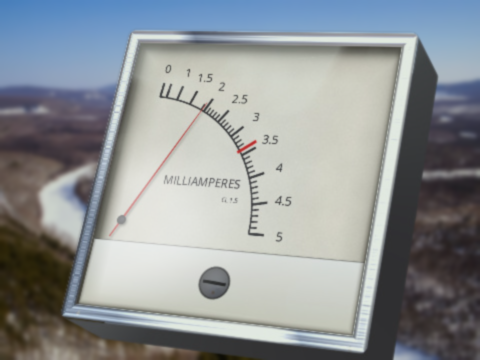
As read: **2** mA
